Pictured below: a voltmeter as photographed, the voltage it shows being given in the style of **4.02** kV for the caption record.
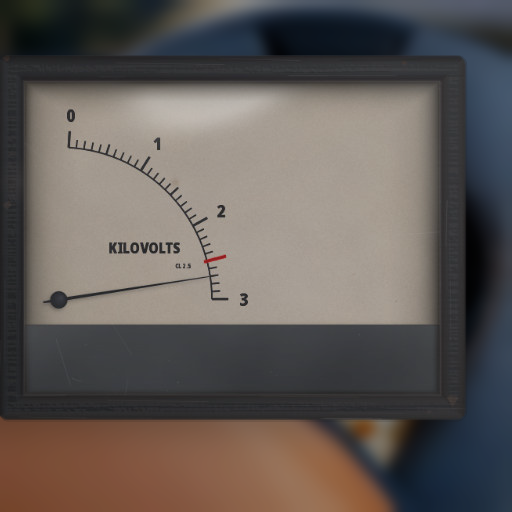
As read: **2.7** kV
